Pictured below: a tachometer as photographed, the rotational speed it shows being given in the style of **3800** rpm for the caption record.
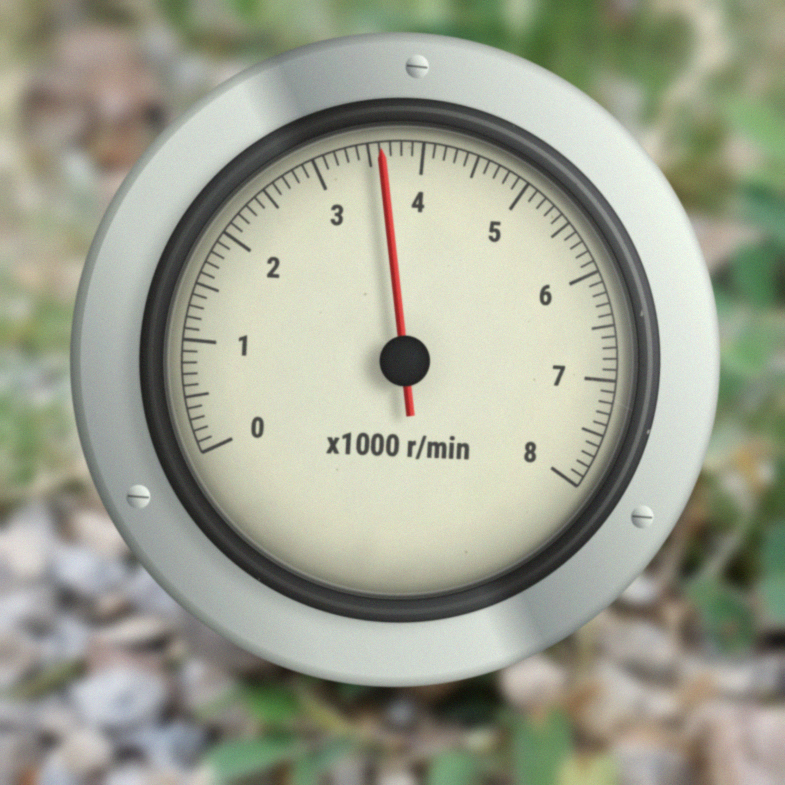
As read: **3600** rpm
